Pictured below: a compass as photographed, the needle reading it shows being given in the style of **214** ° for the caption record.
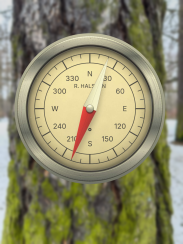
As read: **200** °
